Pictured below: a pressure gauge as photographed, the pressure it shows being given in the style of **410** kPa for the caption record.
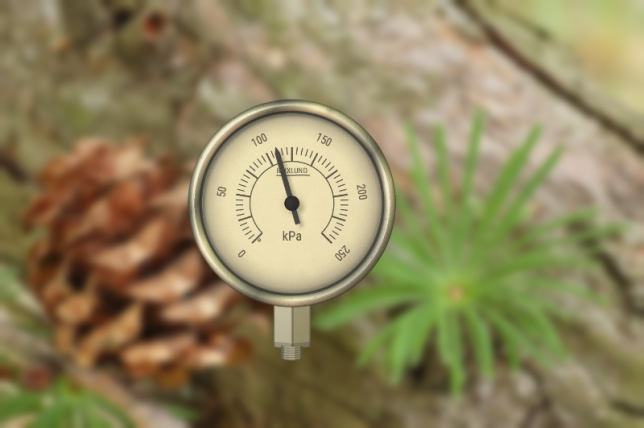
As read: **110** kPa
